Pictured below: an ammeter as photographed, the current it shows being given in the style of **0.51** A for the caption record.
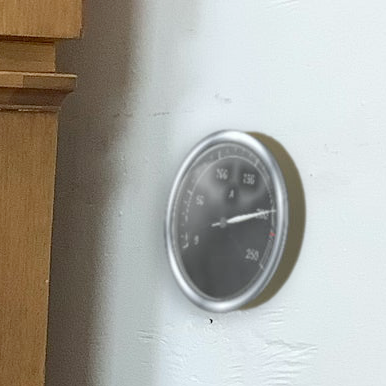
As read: **200** A
